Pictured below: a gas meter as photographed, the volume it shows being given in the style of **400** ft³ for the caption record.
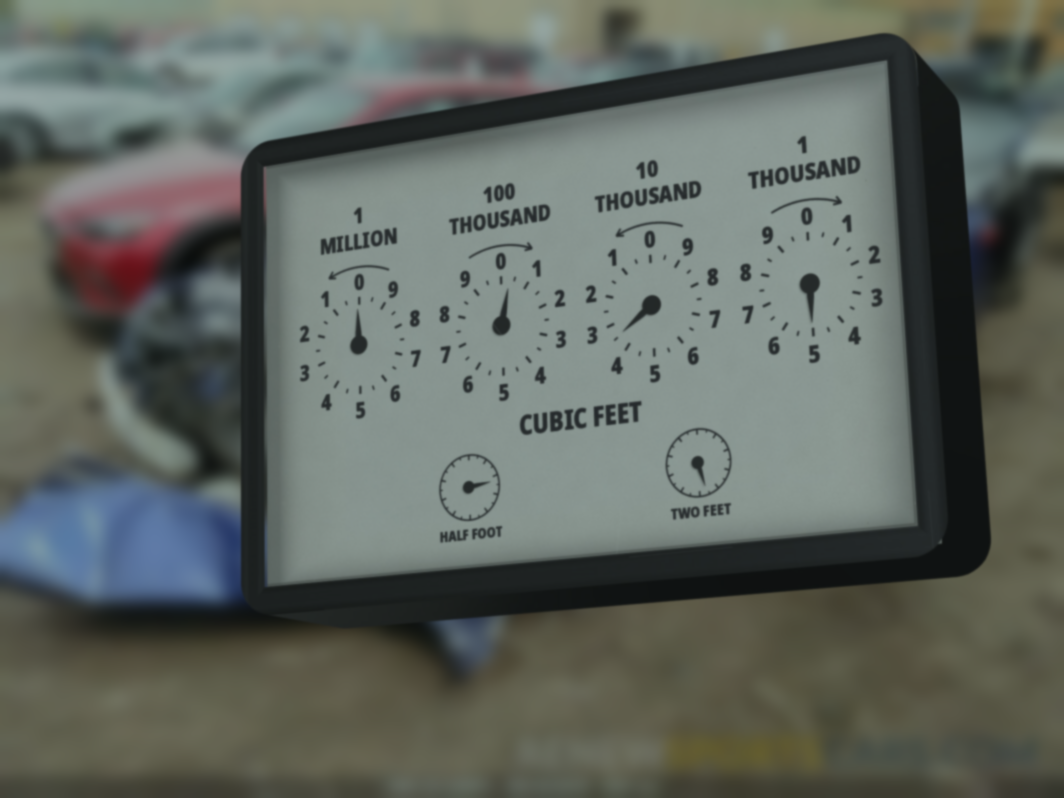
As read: **3500** ft³
